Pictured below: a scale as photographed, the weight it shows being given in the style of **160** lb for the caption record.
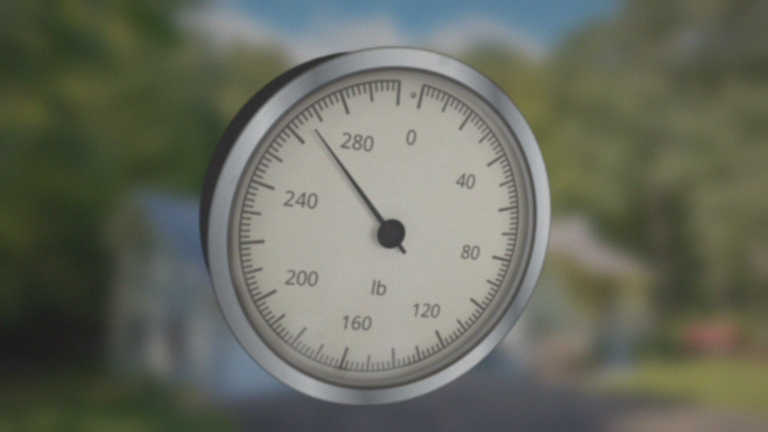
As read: **266** lb
